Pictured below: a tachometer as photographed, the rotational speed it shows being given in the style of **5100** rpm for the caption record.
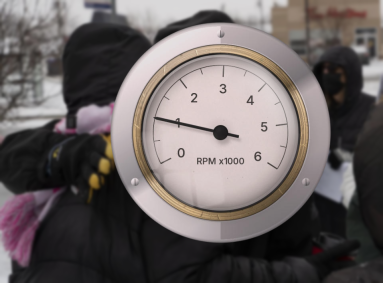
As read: **1000** rpm
